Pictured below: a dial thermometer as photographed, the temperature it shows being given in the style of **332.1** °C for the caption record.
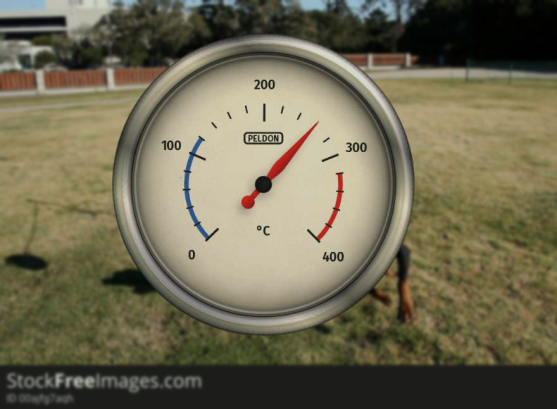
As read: **260** °C
